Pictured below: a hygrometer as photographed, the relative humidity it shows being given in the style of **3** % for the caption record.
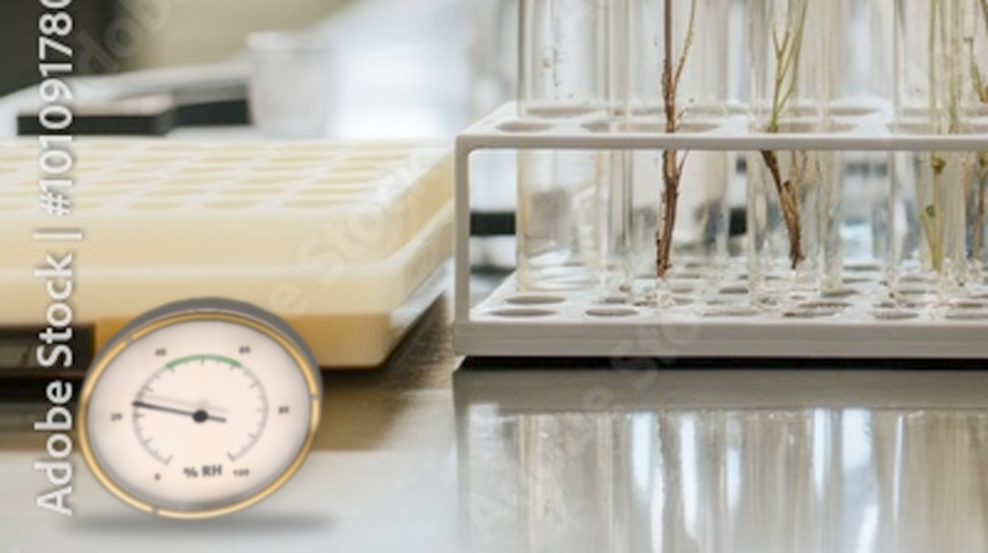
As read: **25** %
